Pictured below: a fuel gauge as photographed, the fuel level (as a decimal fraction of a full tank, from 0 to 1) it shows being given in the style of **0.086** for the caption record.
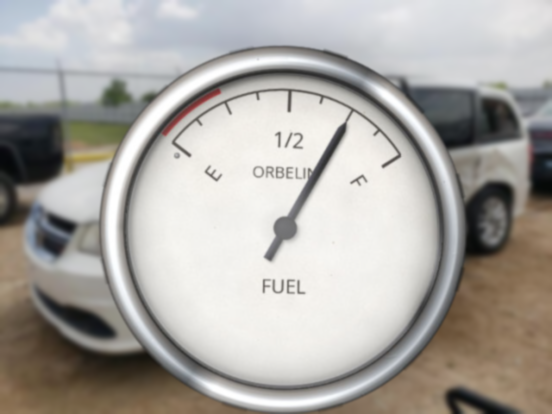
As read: **0.75**
